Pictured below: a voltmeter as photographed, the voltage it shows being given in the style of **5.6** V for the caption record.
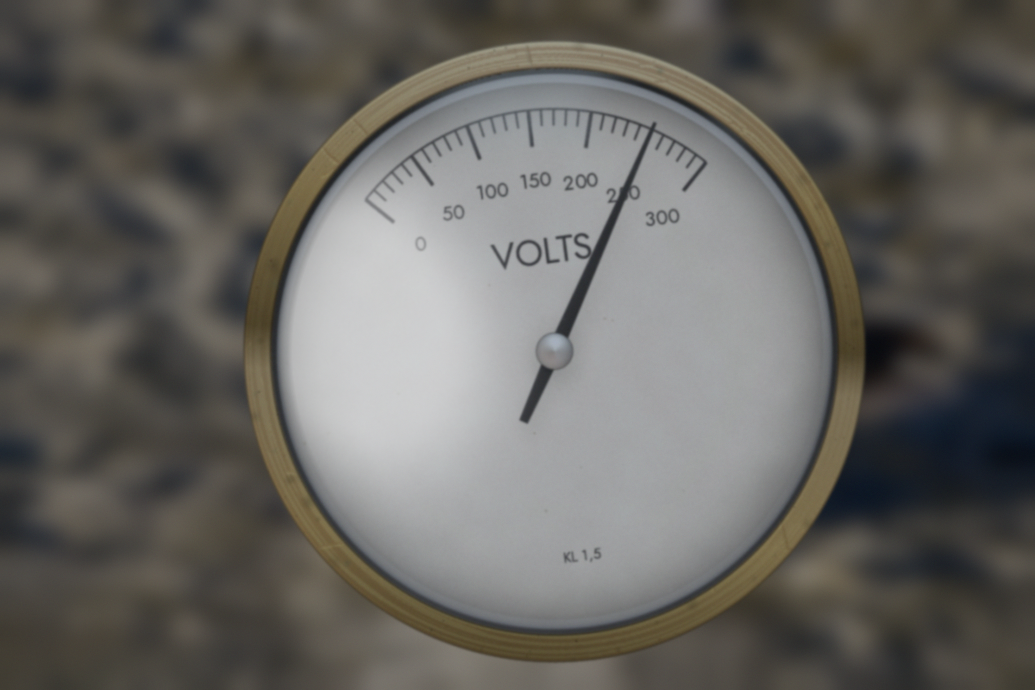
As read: **250** V
